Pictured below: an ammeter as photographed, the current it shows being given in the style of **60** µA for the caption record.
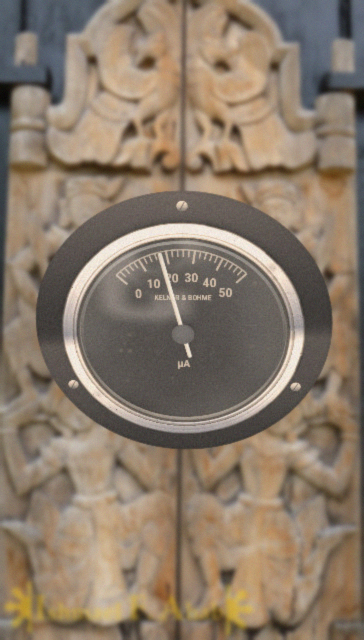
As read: **18** µA
